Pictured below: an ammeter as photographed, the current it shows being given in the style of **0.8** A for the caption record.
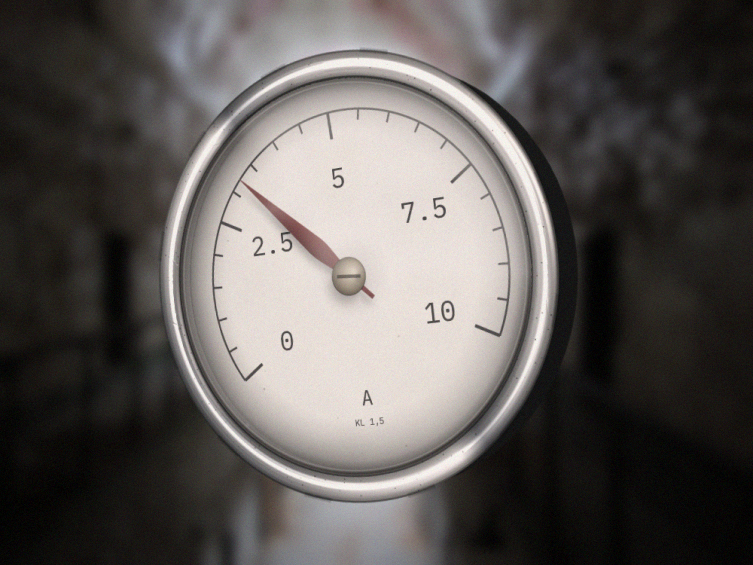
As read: **3.25** A
